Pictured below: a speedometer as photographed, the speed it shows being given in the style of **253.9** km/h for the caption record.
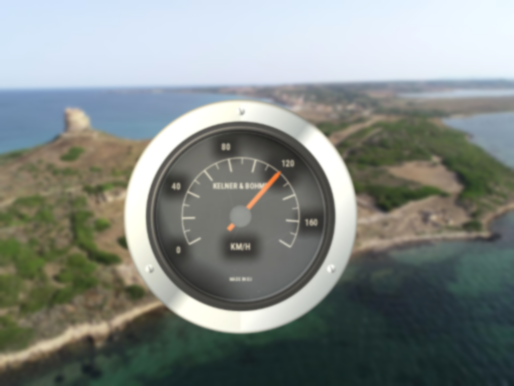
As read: **120** km/h
